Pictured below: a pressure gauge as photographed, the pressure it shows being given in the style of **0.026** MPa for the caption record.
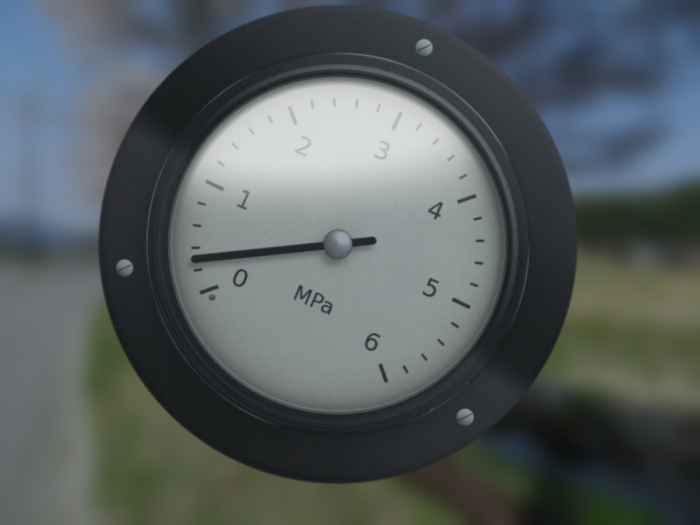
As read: **0.3** MPa
